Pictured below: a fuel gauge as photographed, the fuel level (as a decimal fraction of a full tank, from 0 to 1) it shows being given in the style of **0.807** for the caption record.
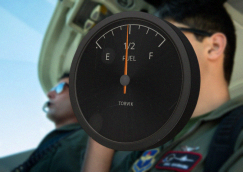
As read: **0.5**
